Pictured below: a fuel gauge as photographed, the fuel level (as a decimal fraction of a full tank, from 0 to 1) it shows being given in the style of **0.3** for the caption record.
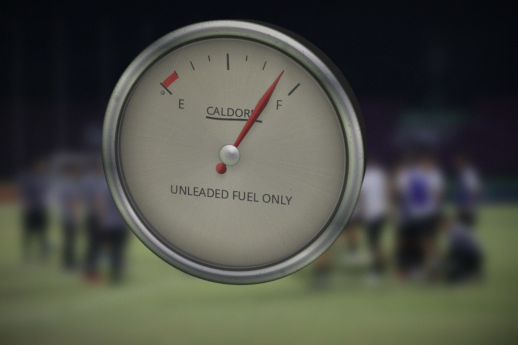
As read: **0.875**
